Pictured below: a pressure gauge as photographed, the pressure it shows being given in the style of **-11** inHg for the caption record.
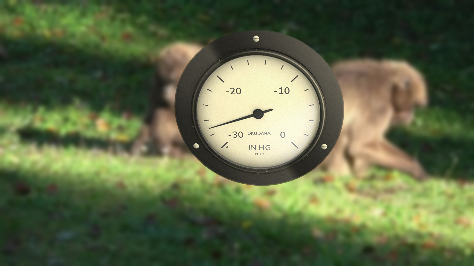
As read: **-27** inHg
